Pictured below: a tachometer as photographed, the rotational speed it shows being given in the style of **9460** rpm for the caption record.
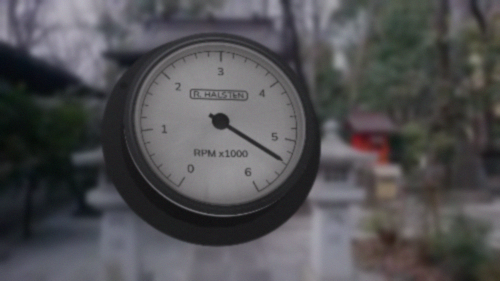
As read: **5400** rpm
